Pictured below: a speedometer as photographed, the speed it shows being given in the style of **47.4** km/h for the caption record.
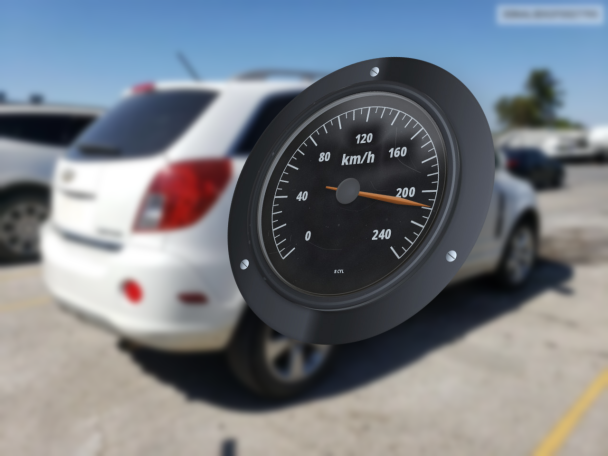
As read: **210** km/h
